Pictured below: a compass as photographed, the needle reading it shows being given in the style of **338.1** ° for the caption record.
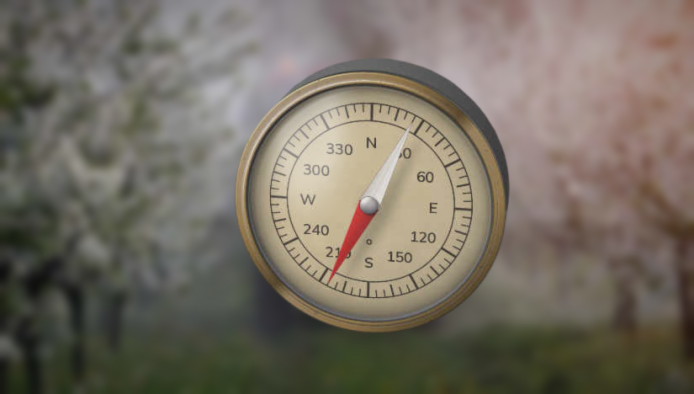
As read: **205** °
